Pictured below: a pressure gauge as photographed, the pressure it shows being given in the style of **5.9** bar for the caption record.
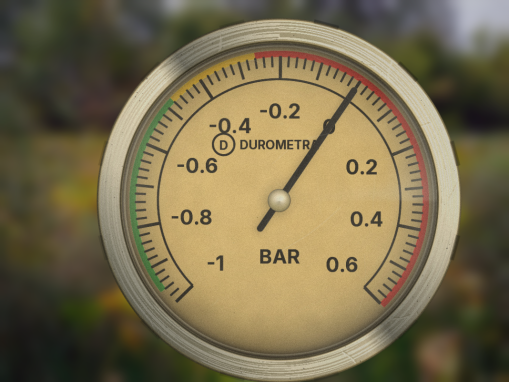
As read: **0** bar
